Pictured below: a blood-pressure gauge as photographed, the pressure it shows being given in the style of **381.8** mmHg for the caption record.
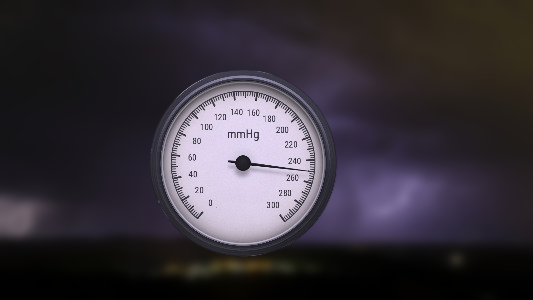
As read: **250** mmHg
